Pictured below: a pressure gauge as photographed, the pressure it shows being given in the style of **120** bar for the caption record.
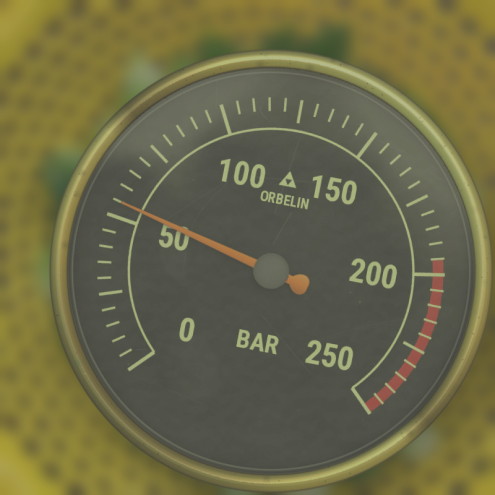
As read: **55** bar
